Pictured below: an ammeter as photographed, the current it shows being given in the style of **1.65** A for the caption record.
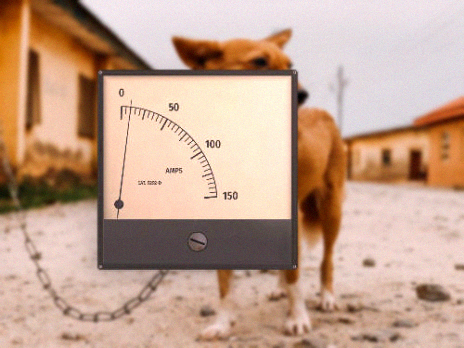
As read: **10** A
